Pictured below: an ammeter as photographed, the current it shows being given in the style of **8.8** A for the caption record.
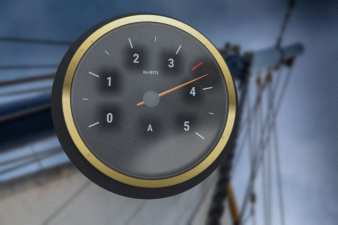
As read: **3.75** A
